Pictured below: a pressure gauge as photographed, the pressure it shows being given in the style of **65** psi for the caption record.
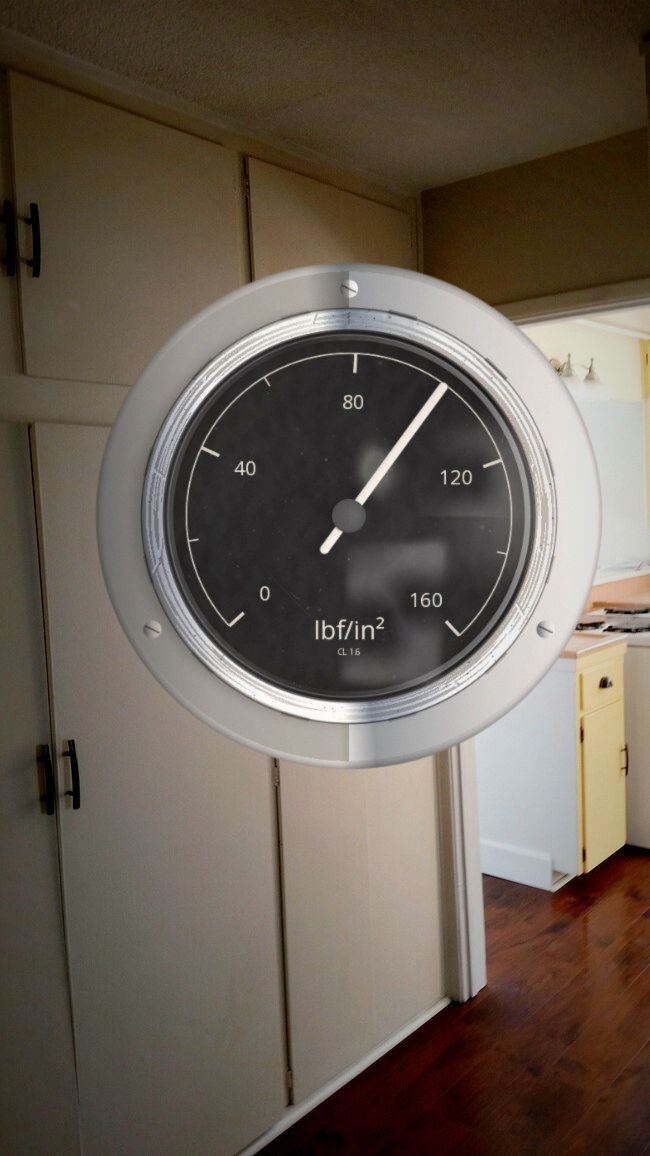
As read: **100** psi
